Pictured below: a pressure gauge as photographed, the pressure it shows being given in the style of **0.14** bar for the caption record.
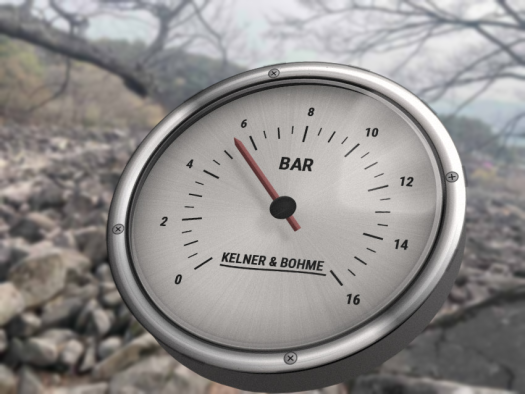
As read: **5.5** bar
